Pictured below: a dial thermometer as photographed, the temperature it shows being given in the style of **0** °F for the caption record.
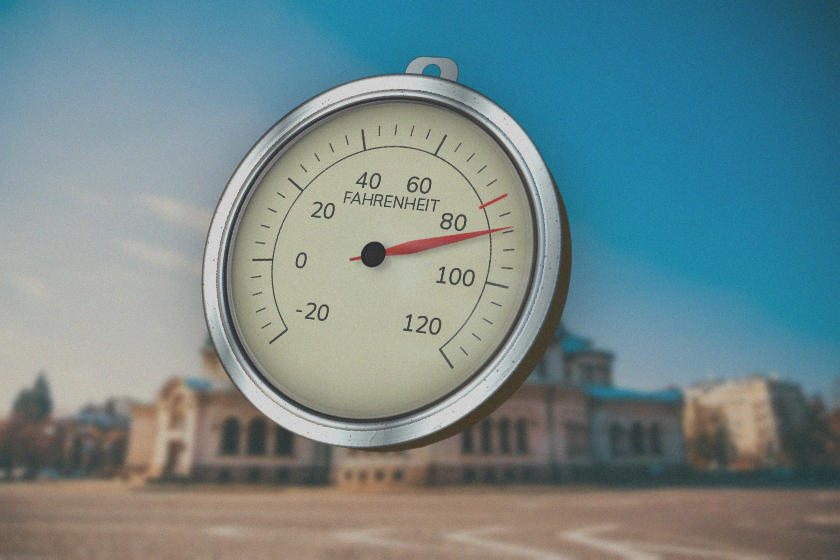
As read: **88** °F
